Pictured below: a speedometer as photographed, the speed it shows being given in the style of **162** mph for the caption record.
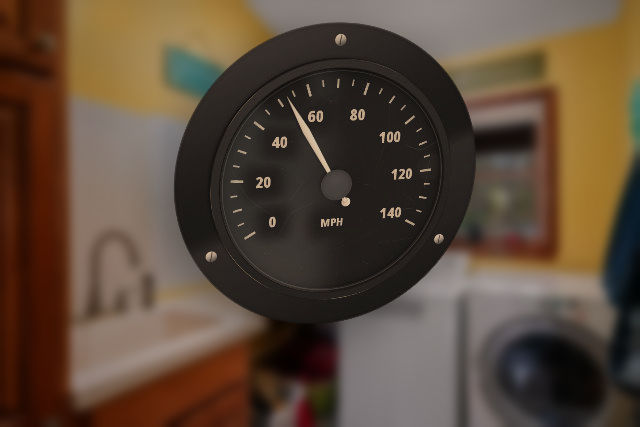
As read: **52.5** mph
